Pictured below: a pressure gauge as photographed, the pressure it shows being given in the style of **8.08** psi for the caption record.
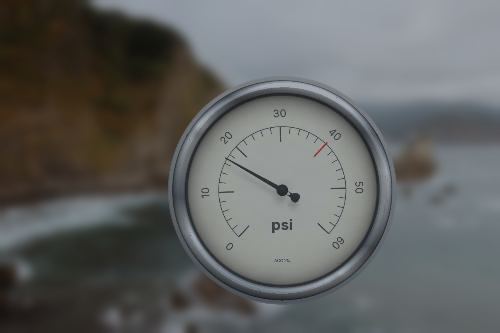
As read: **17** psi
